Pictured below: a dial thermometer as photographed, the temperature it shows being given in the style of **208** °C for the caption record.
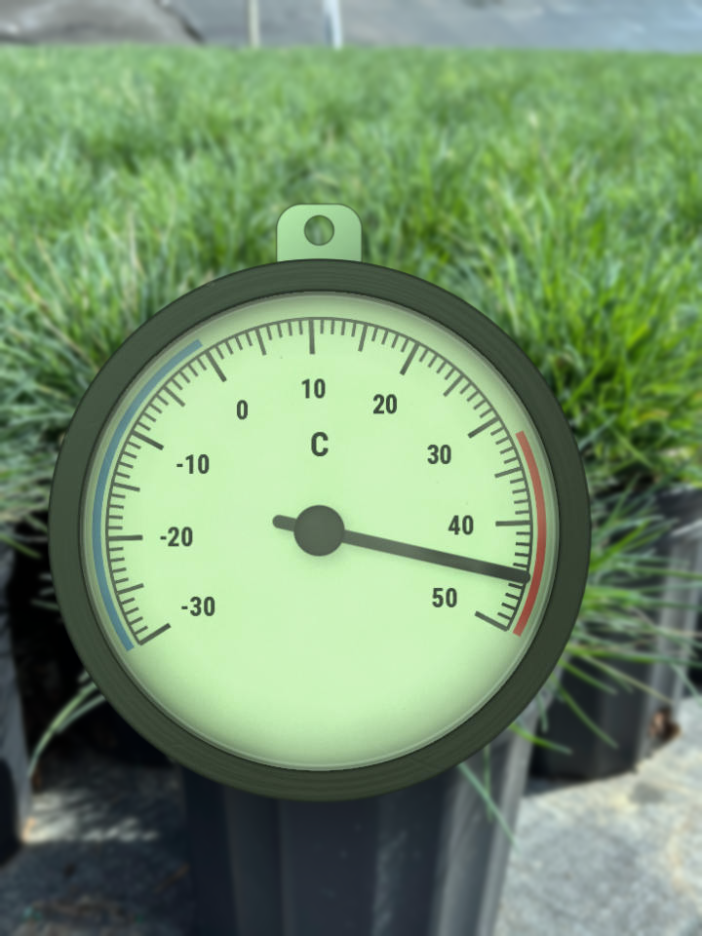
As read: **45** °C
